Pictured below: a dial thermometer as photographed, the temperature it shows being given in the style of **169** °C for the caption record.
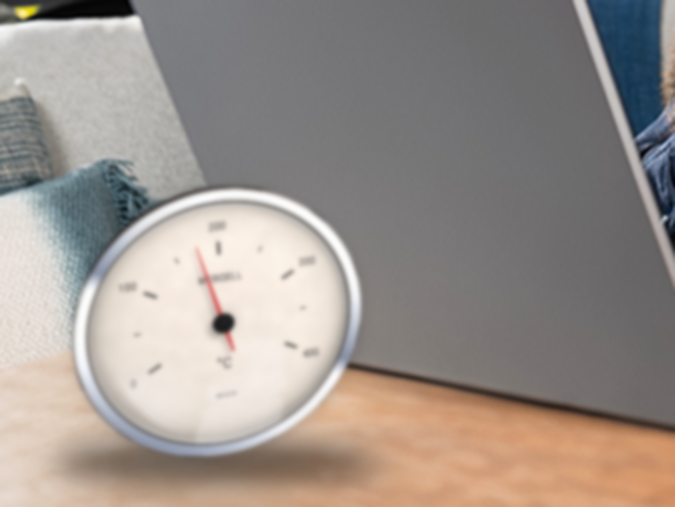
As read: **175** °C
